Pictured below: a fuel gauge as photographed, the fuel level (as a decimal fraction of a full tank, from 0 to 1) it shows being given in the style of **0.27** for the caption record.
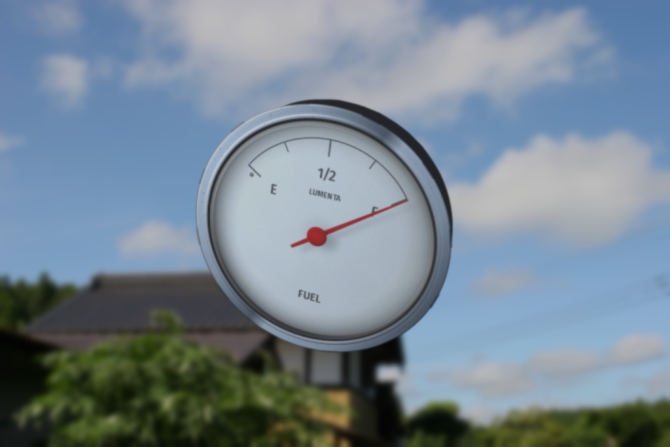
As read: **1**
